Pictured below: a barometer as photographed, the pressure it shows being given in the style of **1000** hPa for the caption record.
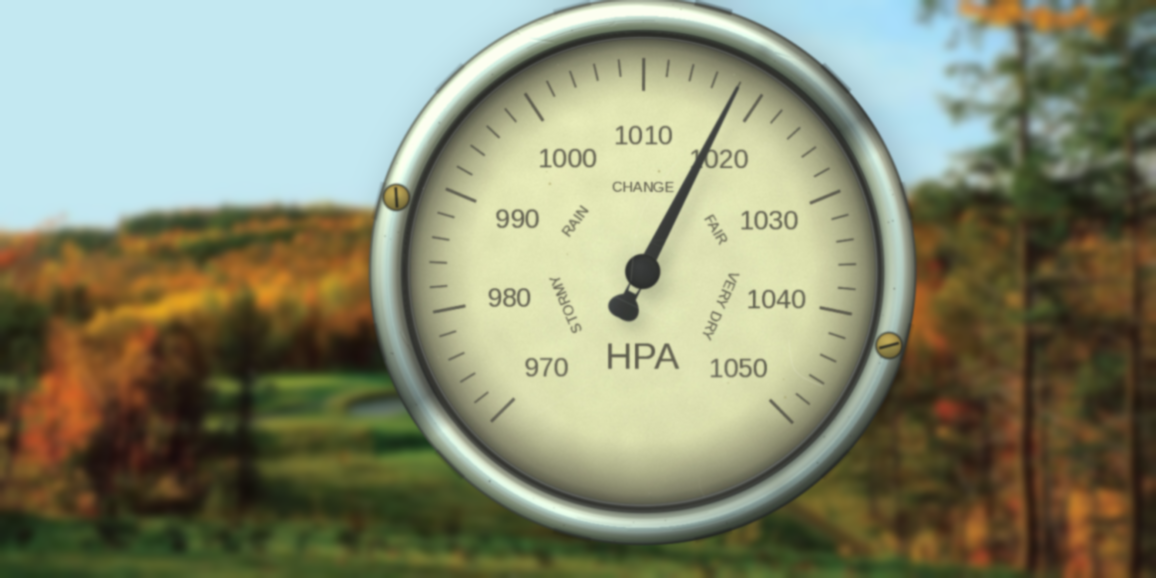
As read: **1018** hPa
